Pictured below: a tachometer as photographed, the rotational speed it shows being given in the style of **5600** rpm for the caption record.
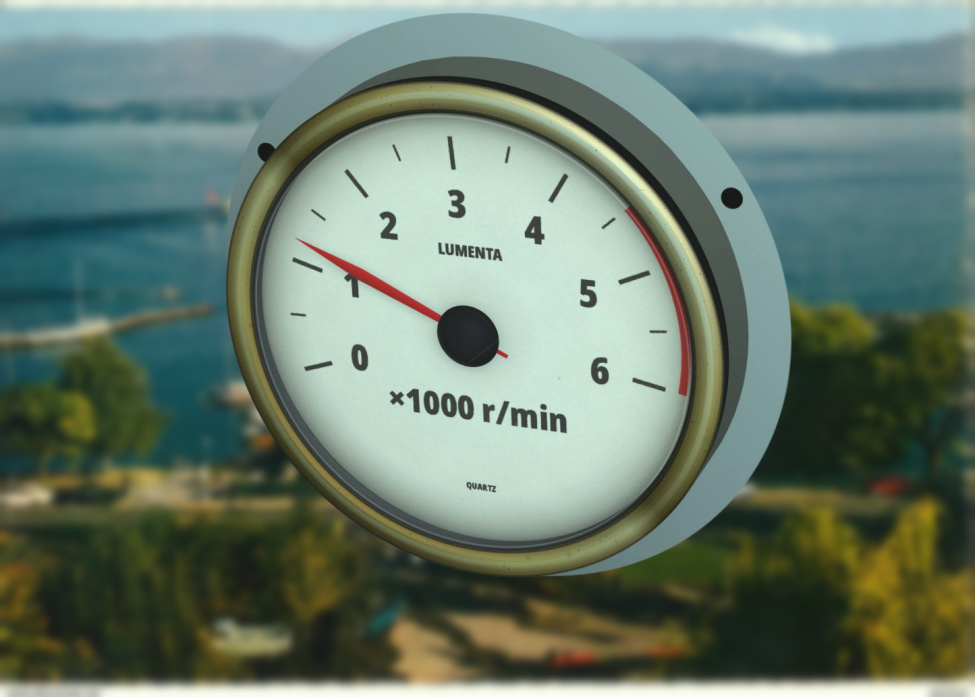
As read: **1250** rpm
